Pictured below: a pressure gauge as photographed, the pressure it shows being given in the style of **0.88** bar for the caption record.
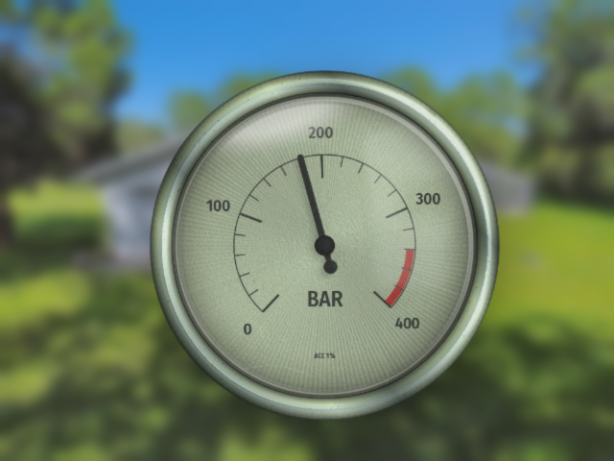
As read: **180** bar
